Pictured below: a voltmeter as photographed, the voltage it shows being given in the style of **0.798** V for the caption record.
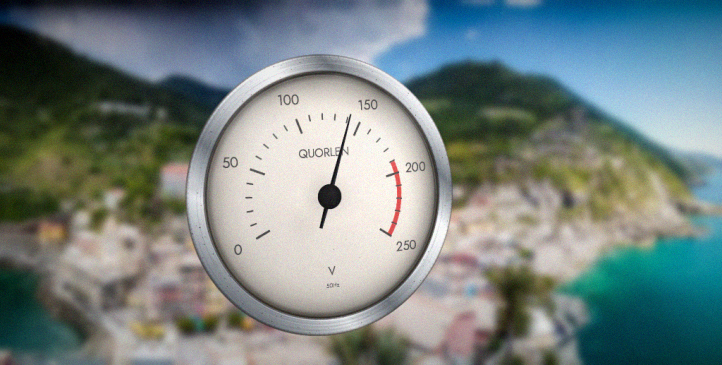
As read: **140** V
